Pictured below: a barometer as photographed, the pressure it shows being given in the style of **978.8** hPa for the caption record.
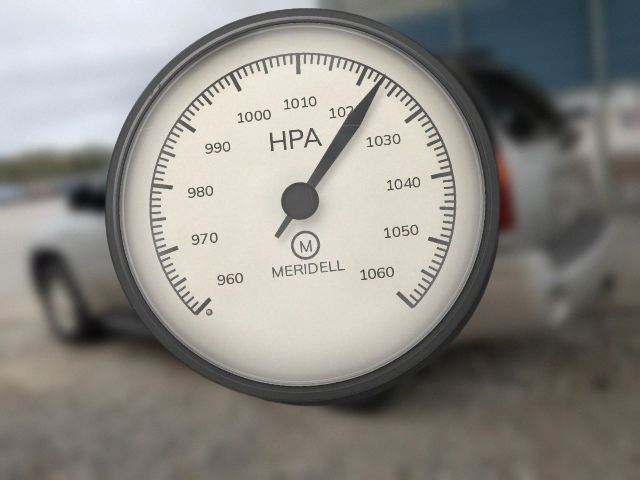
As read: **1023** hPa
